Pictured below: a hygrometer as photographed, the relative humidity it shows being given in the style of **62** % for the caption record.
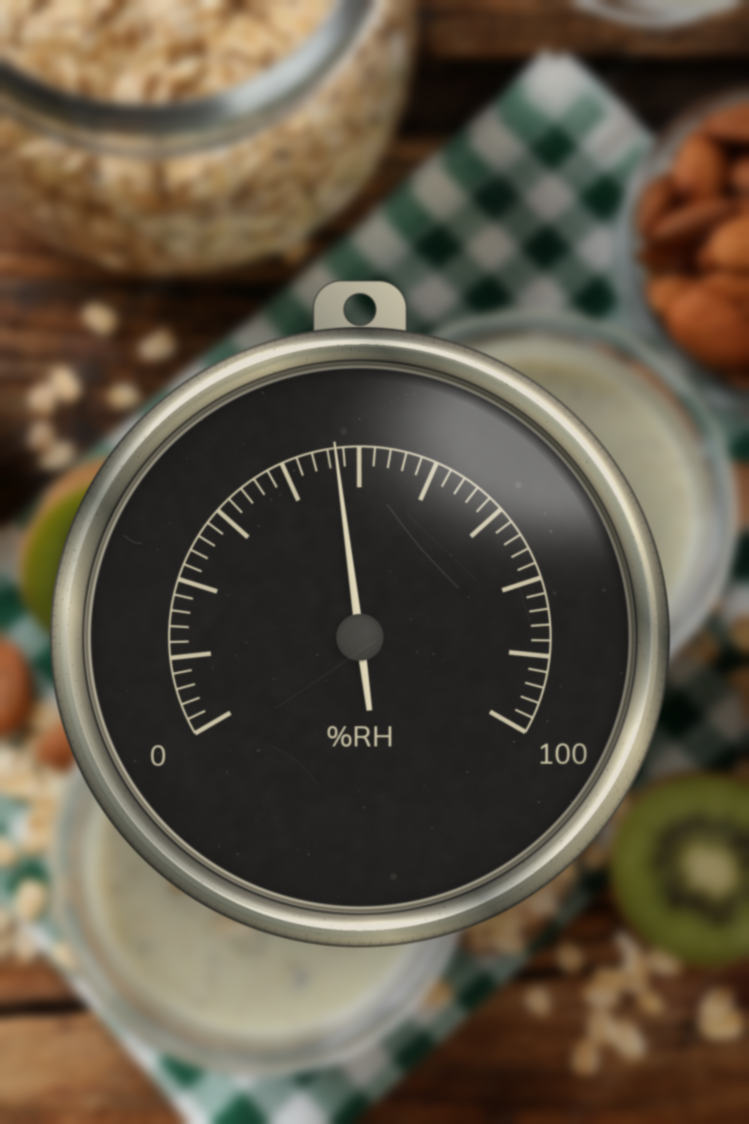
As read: **47** %
